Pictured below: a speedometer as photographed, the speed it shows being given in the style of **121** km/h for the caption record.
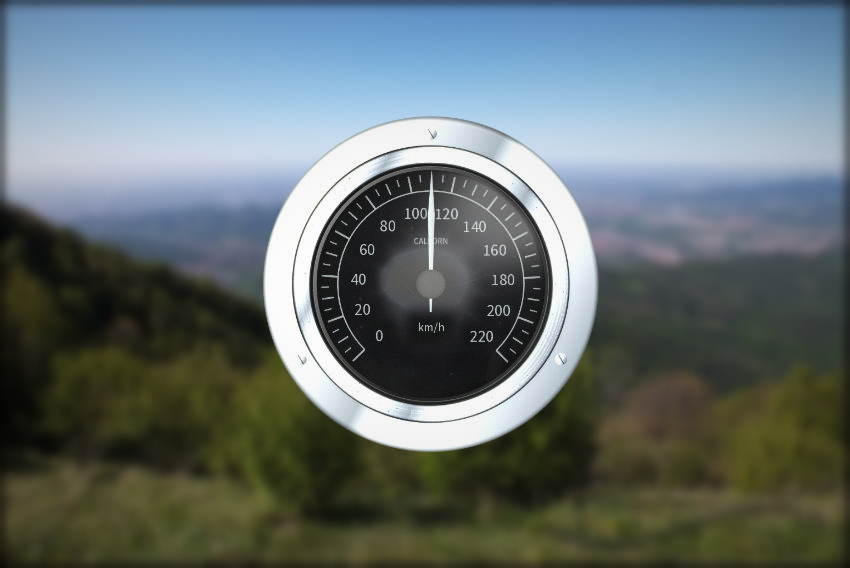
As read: **110** km/h
